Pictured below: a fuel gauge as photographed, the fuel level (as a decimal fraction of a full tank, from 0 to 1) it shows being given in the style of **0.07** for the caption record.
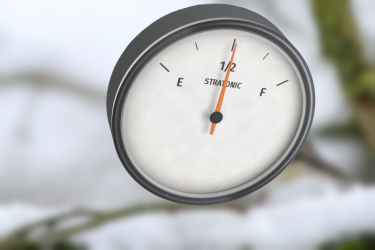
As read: **0.5**
